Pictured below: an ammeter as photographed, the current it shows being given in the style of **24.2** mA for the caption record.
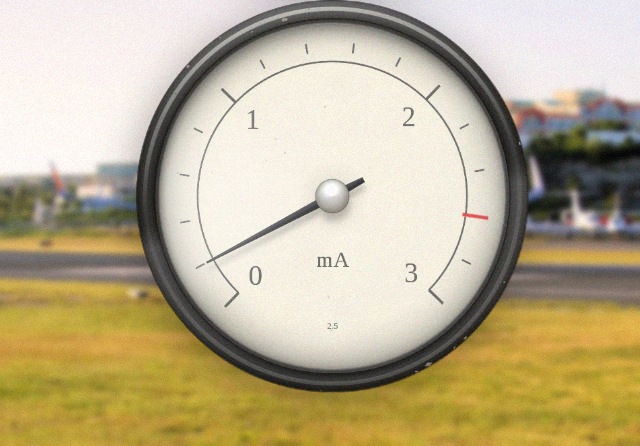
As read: **0.2** mA
